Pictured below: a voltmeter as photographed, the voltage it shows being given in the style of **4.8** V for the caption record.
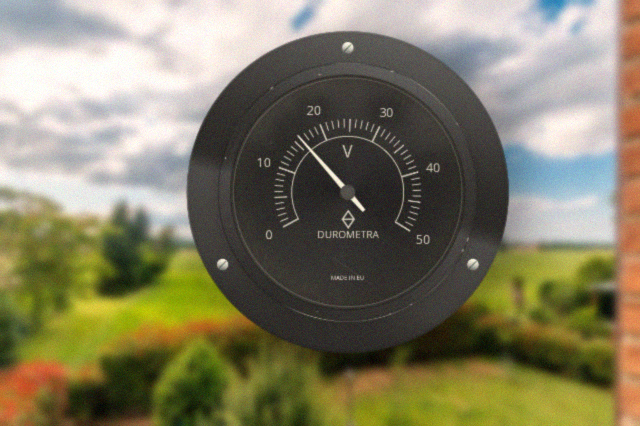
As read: **16** V
